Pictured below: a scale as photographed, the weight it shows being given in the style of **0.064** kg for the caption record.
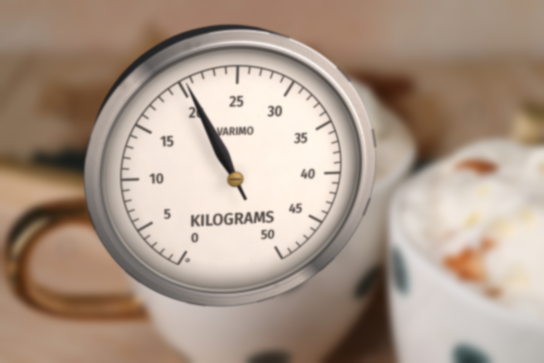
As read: **20.5** kg
